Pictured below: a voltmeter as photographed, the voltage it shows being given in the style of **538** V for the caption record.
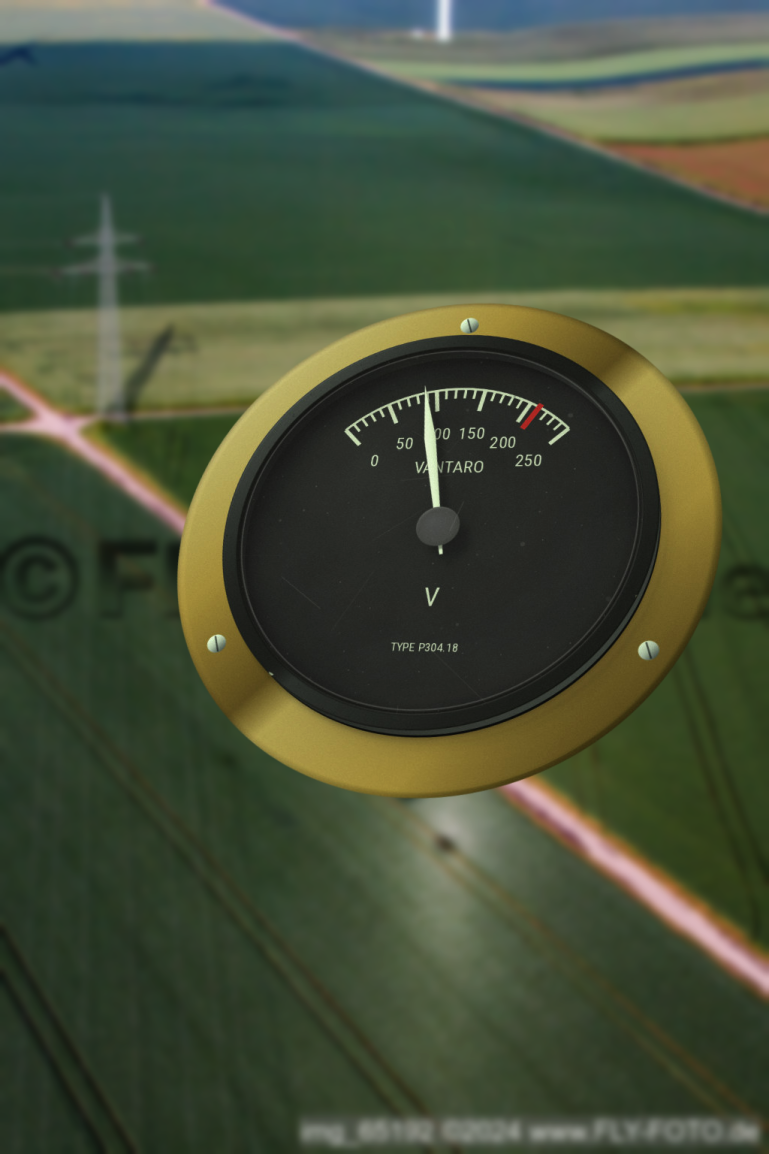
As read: **90** V
